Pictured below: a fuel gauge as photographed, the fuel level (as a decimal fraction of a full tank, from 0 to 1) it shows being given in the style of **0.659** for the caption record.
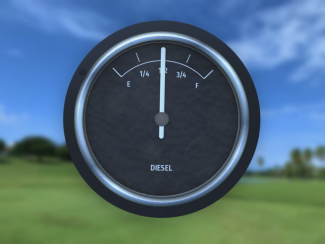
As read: **0.5**
